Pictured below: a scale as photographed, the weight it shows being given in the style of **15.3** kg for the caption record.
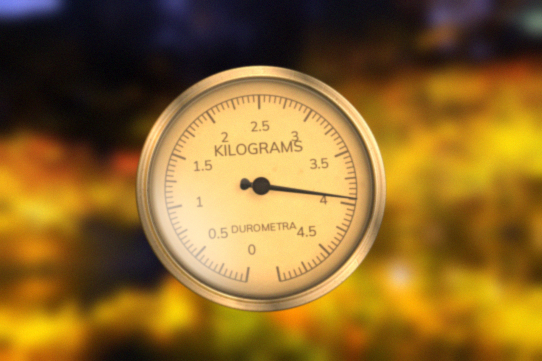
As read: **3.95** kg
